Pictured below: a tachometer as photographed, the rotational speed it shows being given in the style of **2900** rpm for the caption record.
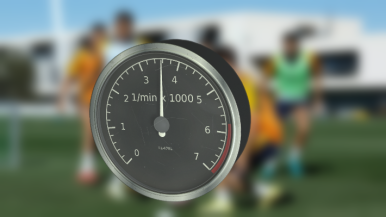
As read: **3600** rpm
